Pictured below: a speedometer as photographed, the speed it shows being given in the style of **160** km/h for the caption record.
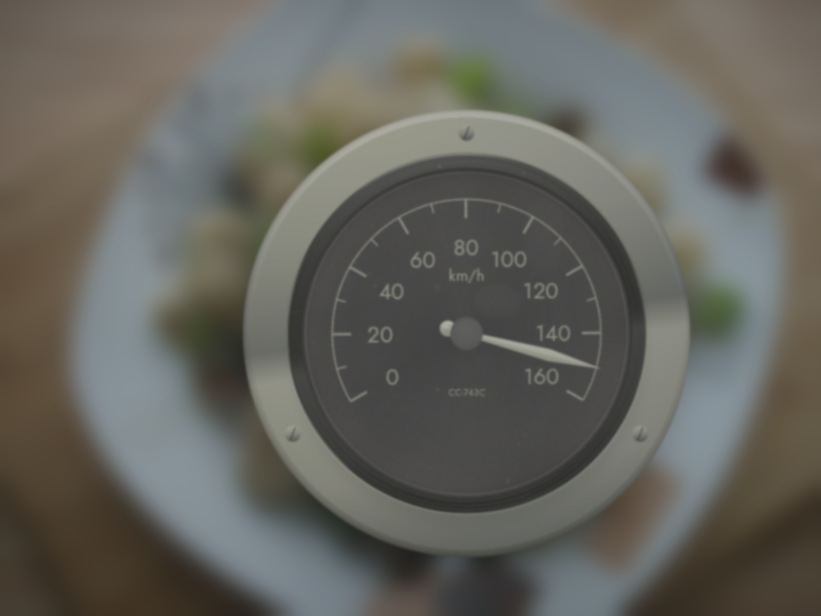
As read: **150** km/h
